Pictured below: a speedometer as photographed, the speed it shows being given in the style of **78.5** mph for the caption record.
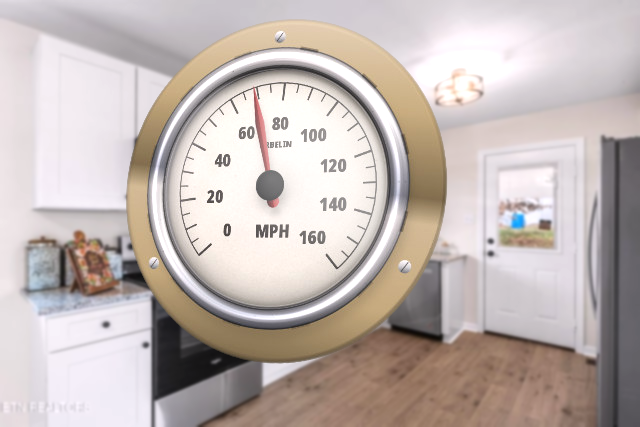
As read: **70** mph
